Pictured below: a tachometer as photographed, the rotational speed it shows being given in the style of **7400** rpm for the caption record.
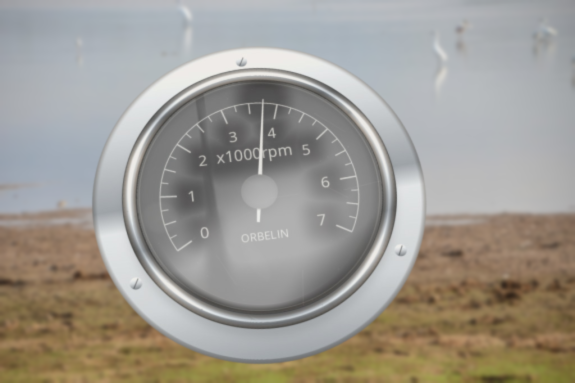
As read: **3750** rpm
